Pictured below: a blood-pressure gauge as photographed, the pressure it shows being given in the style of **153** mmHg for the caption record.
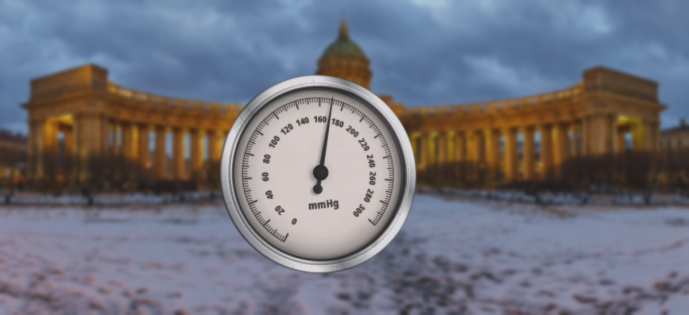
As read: **170** mmHg
